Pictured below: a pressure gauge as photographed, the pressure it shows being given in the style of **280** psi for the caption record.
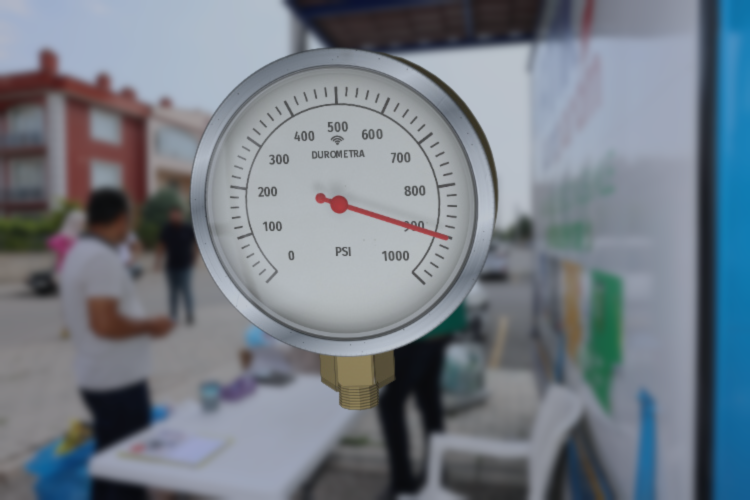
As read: **900** psi
